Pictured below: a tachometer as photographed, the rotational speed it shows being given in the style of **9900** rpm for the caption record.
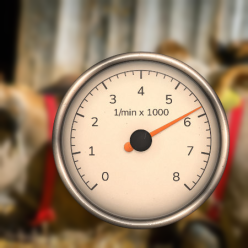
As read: **5800** rpm
